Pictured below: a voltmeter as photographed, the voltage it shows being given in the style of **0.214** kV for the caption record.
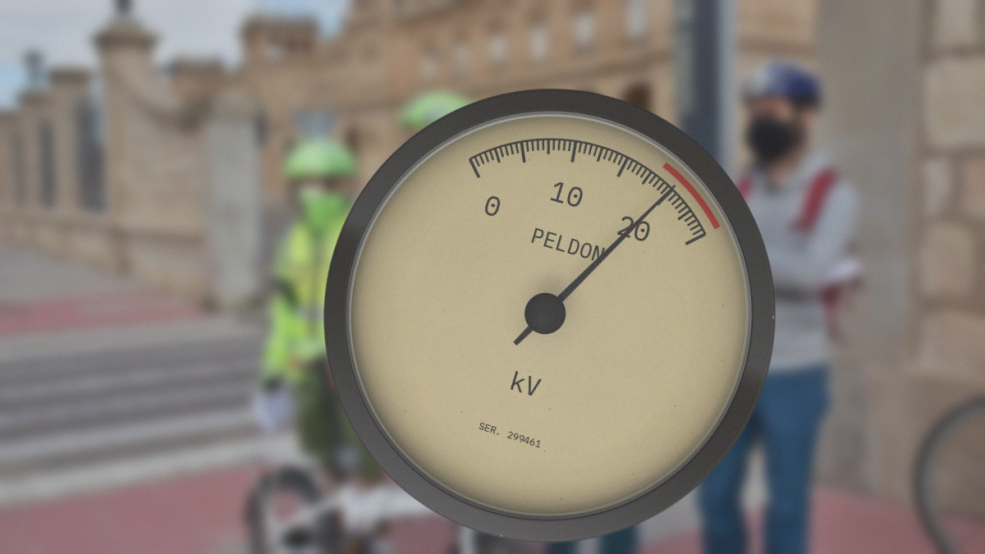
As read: **20** kV
